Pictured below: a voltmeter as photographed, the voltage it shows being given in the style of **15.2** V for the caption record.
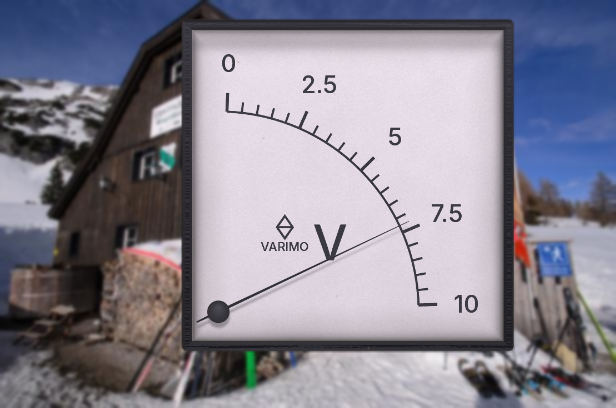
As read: **7.25** V
